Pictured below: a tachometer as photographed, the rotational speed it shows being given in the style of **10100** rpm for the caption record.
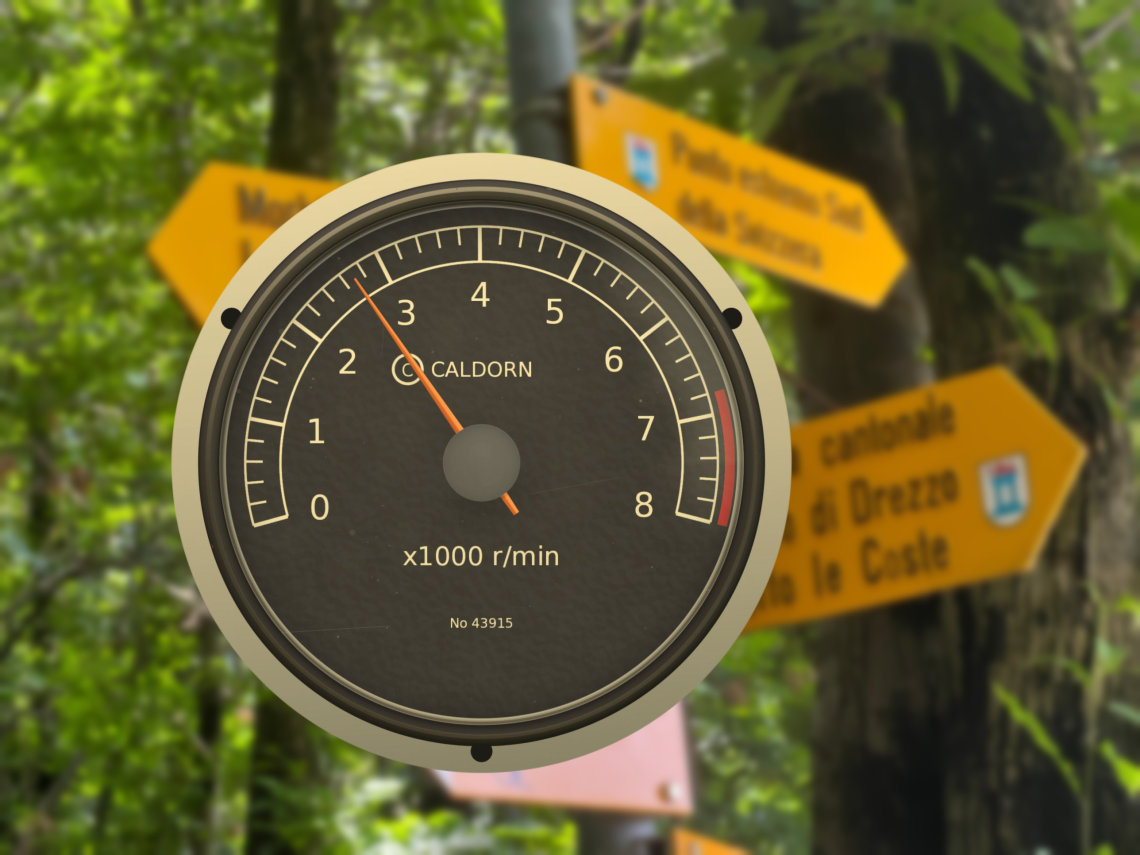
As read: **2700** rpm
